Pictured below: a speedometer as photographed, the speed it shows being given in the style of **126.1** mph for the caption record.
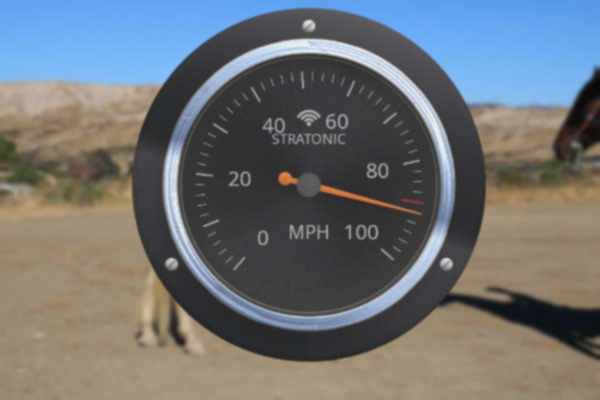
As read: **90** mph
